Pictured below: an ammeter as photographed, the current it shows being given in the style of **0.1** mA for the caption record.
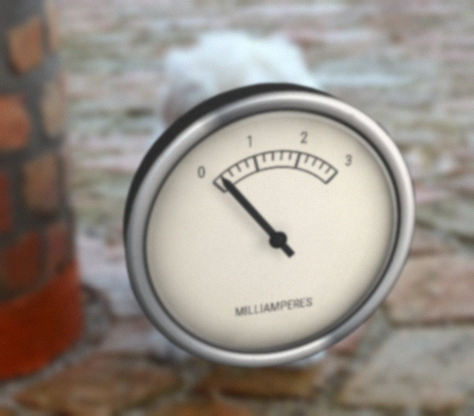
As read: **0.2** mA
